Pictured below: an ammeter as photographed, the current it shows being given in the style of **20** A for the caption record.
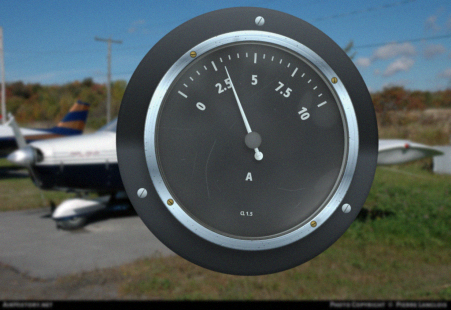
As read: **3** A
